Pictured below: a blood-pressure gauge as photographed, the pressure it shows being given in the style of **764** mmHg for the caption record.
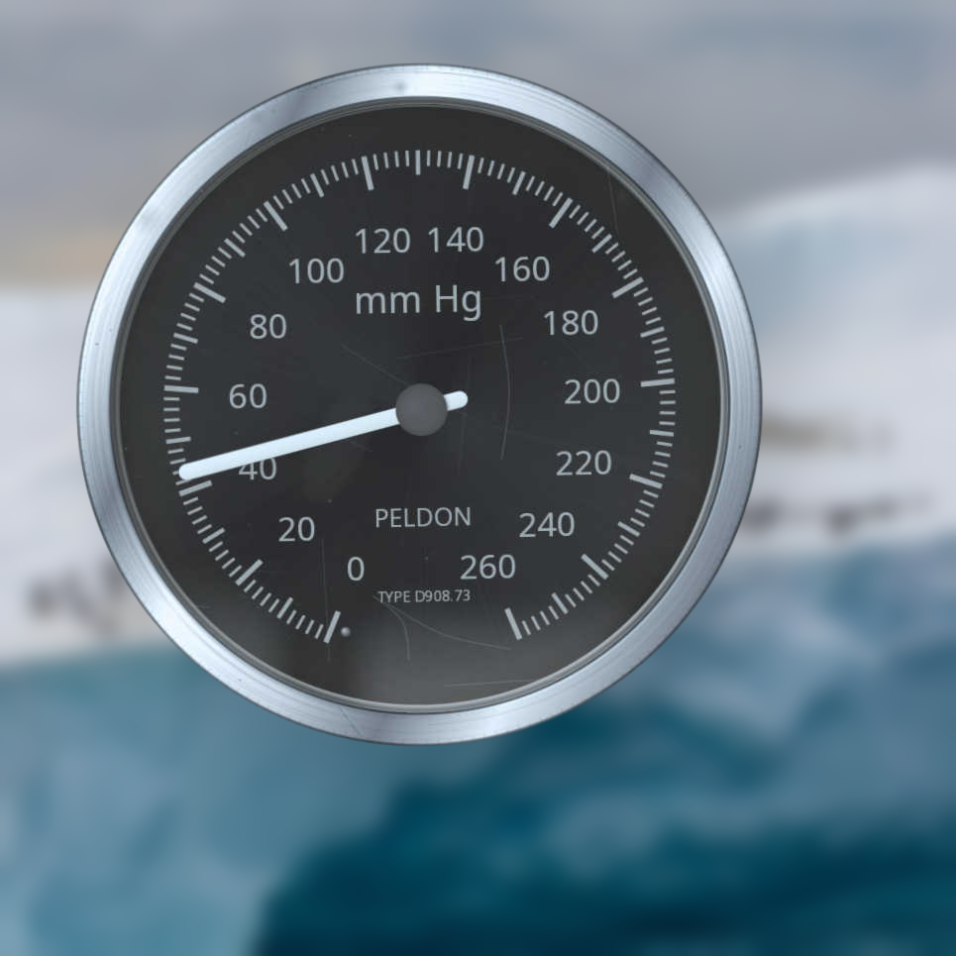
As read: **44** mmHg
